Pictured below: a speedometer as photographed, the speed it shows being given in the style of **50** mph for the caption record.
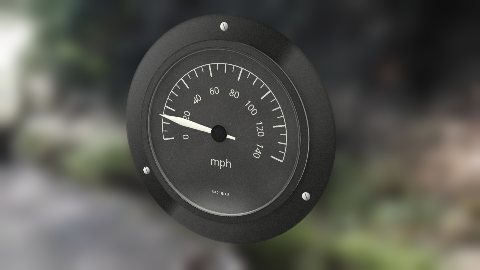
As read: **15** mph
